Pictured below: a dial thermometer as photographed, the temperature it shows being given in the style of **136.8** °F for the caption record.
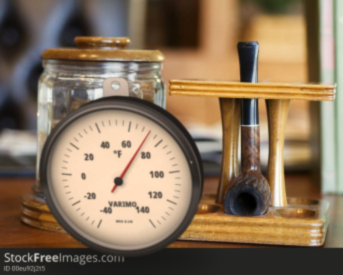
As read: **72** °F
